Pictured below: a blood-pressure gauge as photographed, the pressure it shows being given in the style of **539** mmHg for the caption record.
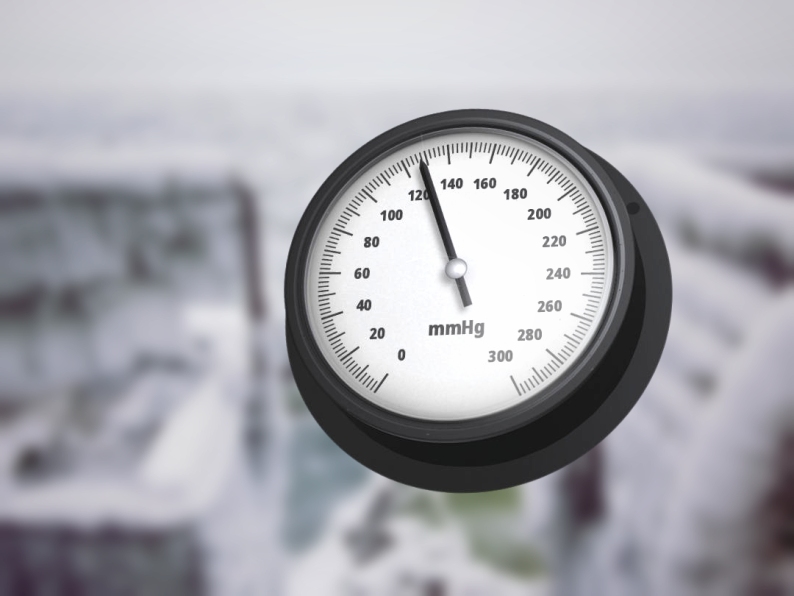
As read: **128** mmHg
